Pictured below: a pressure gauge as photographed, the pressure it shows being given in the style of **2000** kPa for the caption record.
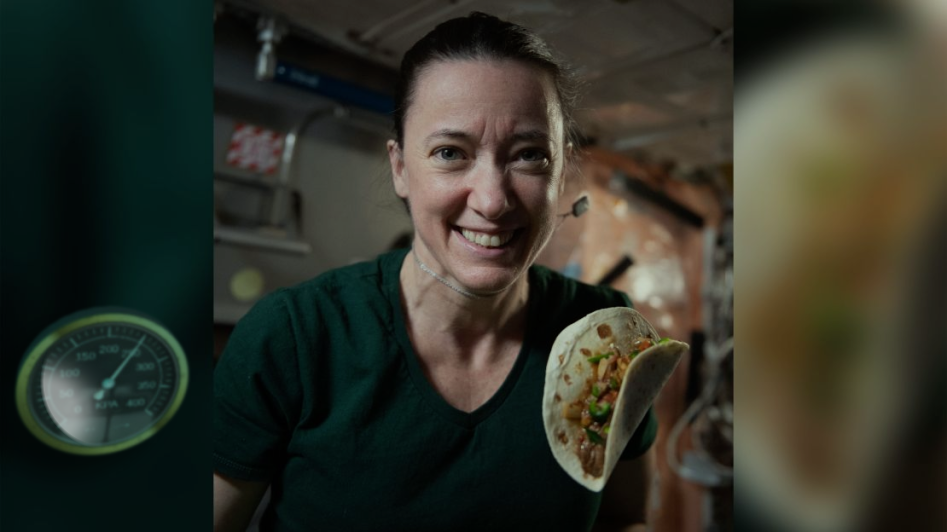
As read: **250** kPa
